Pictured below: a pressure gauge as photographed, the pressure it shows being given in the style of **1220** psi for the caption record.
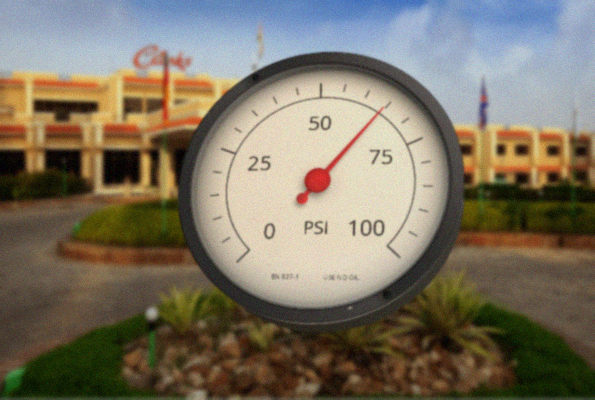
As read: **65** psi
